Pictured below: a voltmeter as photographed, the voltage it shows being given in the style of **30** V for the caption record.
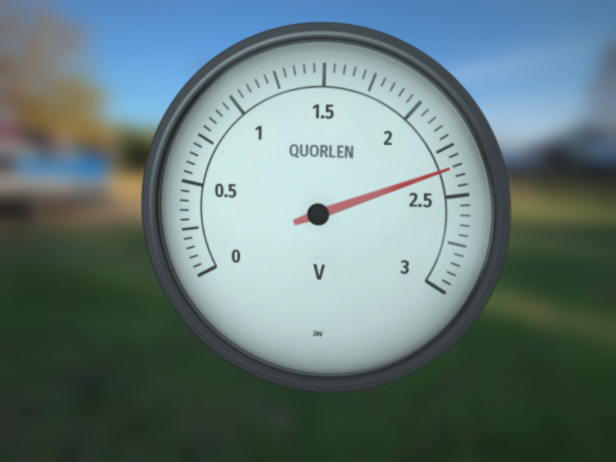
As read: **2.35** V
